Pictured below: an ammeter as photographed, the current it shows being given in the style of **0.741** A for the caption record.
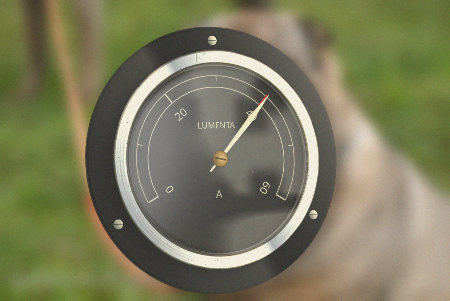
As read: **40** A
